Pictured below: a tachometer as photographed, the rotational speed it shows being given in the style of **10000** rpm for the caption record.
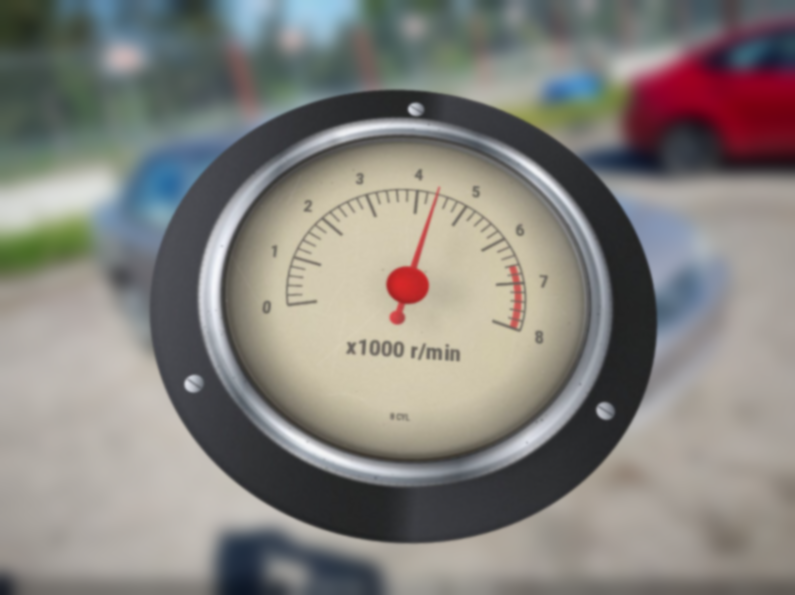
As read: **4400** rpm
